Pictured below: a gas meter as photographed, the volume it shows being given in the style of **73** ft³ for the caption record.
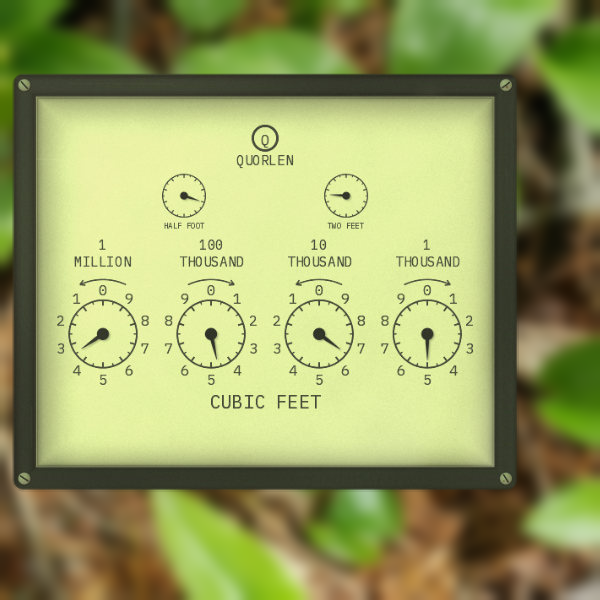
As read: **346500** ft³
